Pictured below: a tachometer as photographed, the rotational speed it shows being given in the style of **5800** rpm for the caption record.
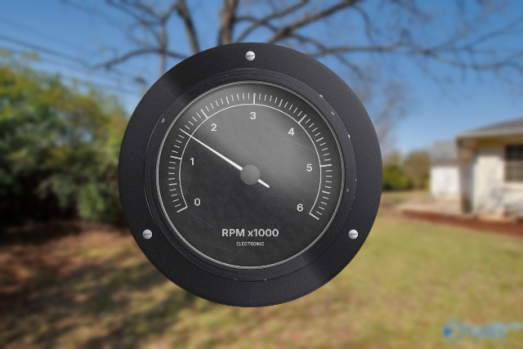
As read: **1500** rpm
